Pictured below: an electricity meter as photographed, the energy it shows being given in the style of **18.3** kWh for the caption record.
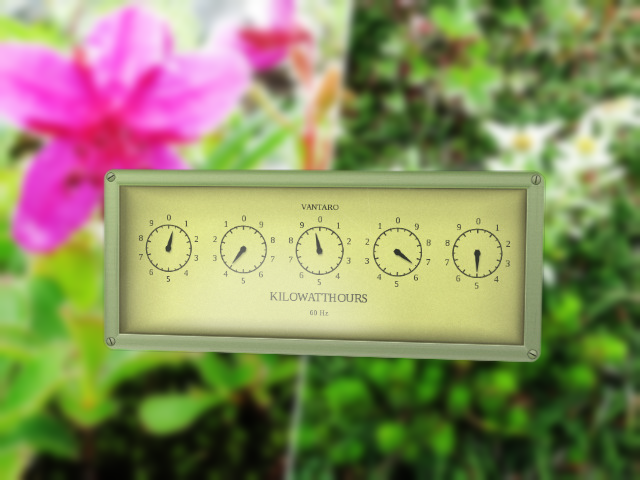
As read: **3965** kWh
